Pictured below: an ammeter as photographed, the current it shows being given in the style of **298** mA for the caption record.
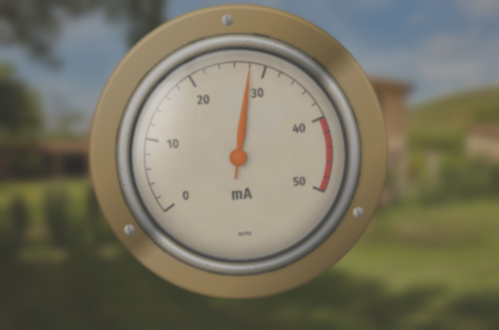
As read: **28** mA
